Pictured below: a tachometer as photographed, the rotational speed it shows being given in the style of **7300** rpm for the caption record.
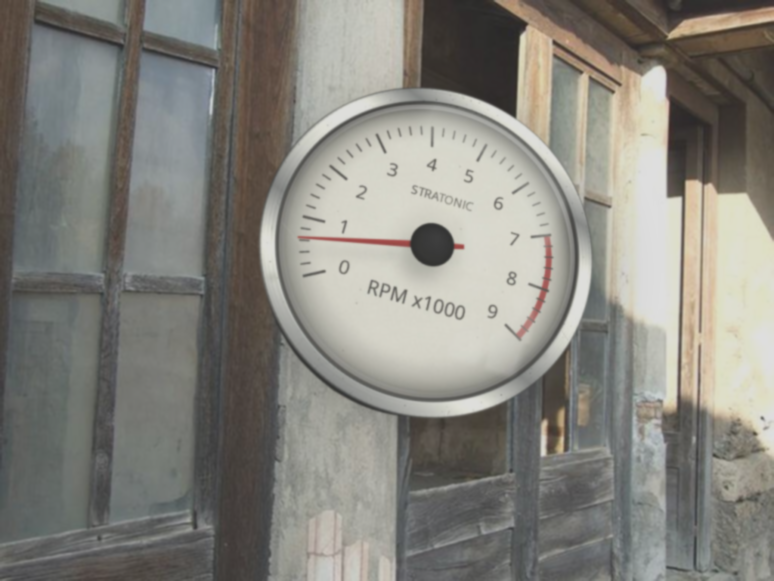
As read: **600** rpm
